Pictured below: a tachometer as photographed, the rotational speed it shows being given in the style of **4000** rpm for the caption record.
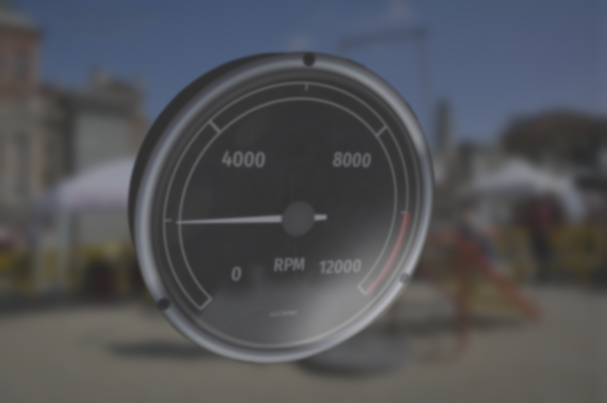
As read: **2000** rpm
